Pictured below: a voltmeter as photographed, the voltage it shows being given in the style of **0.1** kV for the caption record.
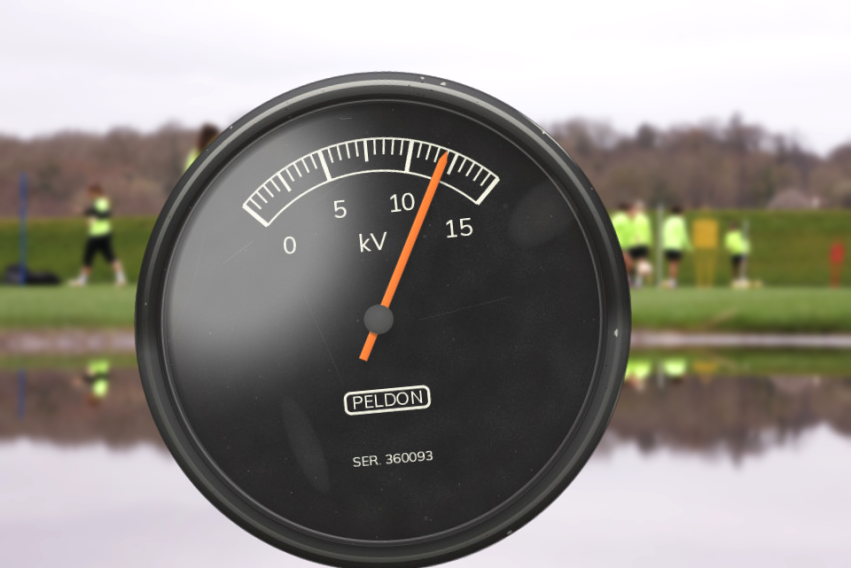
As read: **12** kV
